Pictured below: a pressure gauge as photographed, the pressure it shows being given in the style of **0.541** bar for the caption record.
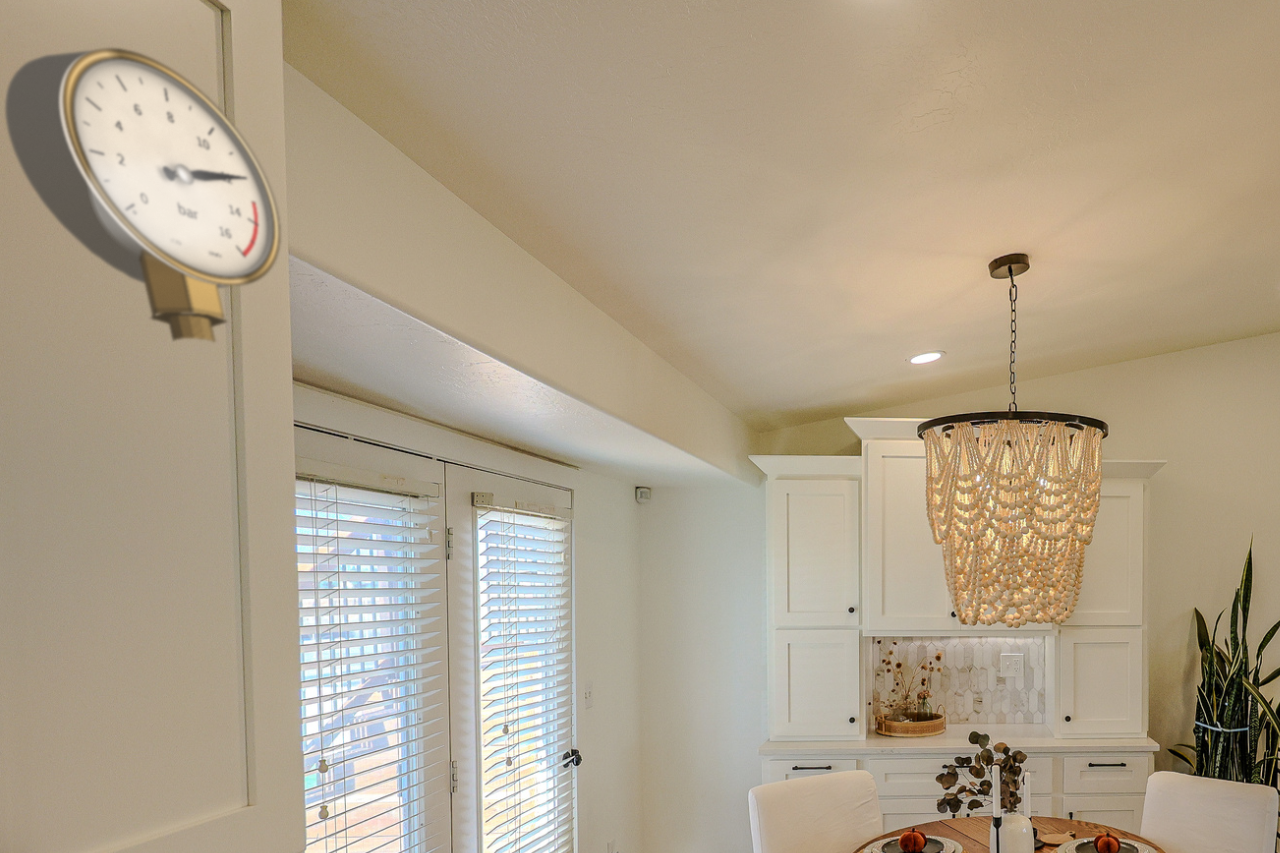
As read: **12** bar
